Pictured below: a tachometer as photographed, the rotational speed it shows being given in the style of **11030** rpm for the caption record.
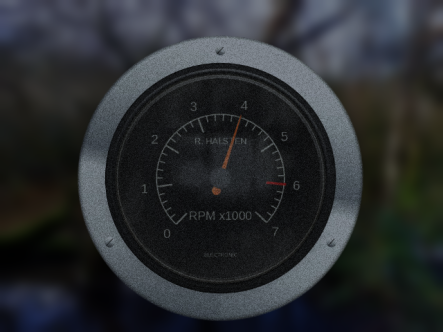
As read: **4000** rpm
